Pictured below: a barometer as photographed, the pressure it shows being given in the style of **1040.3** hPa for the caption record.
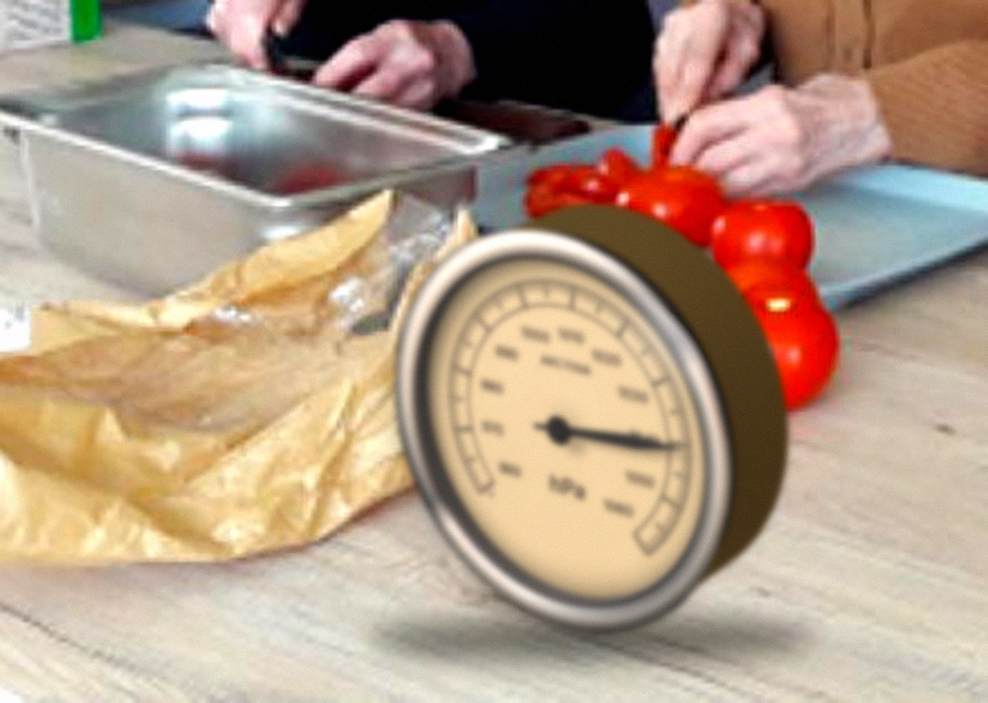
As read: **1040** hPa
